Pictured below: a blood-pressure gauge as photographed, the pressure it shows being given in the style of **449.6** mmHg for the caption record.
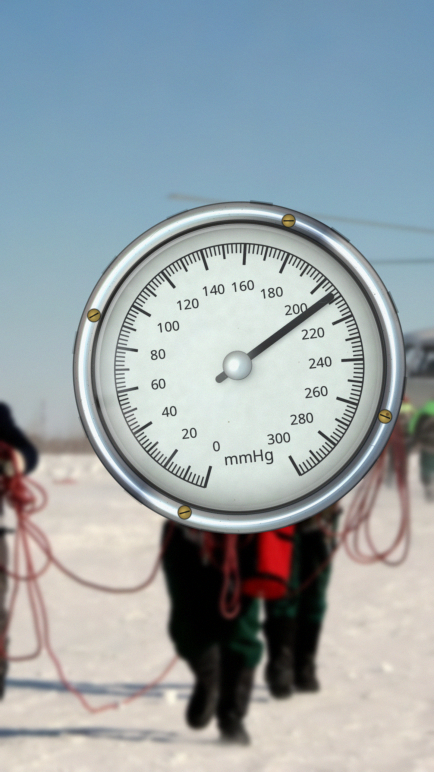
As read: **208** mmHg
